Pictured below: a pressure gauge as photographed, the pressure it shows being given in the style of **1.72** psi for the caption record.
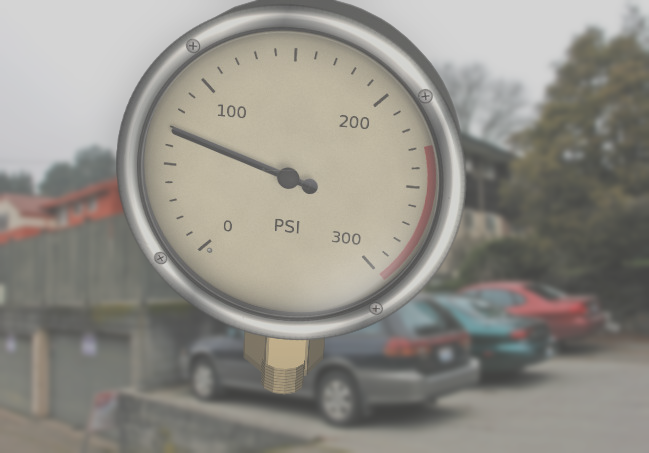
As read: **70** psi
